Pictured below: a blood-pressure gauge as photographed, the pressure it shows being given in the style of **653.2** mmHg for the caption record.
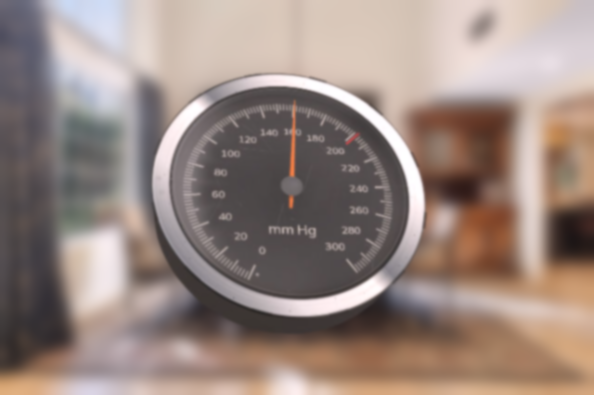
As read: **160** mmHg
